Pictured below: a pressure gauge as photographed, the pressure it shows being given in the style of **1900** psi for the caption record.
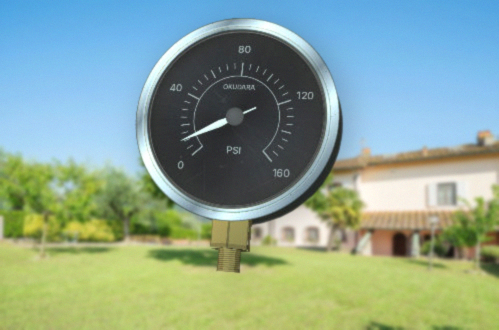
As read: **10** psi
